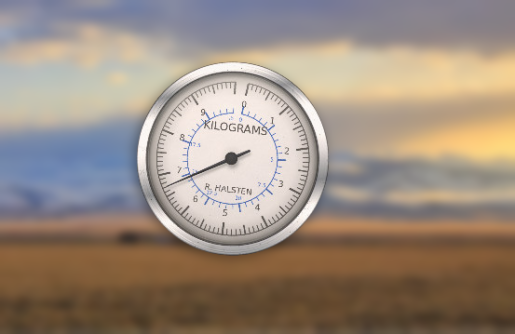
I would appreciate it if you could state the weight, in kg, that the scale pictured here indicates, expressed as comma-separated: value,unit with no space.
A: 6.7,kg
